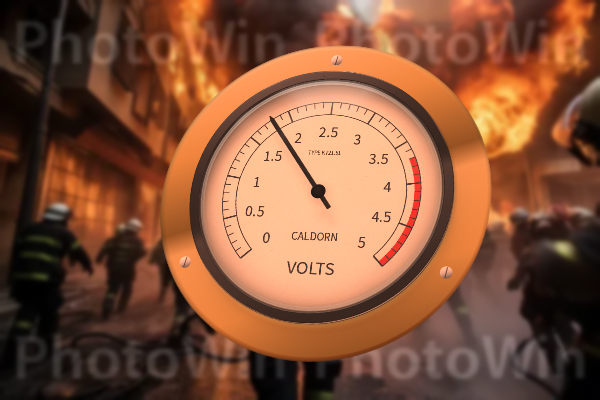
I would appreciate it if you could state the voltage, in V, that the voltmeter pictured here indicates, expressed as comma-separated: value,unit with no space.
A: 1.8,V
